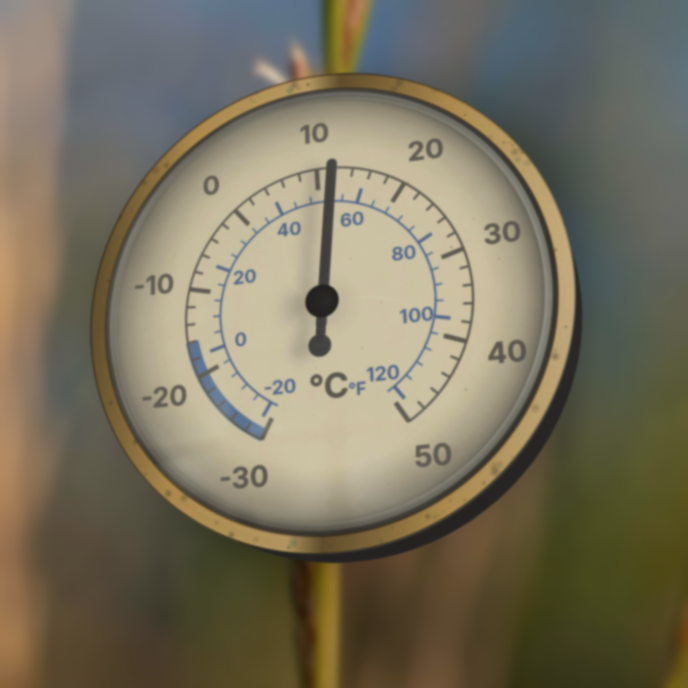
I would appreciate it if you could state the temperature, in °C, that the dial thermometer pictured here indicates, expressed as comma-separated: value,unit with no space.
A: 12,°C
